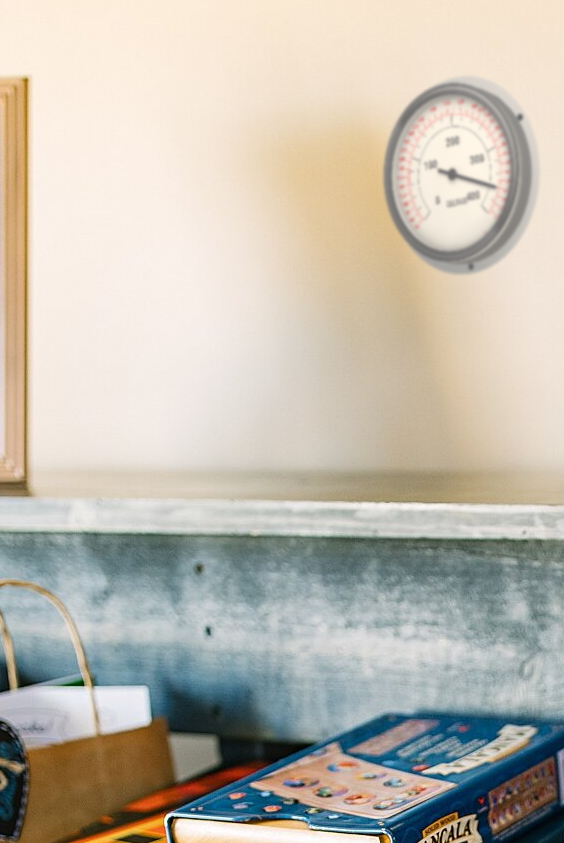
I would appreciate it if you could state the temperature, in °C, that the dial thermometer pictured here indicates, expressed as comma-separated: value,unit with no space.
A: 360,°C
